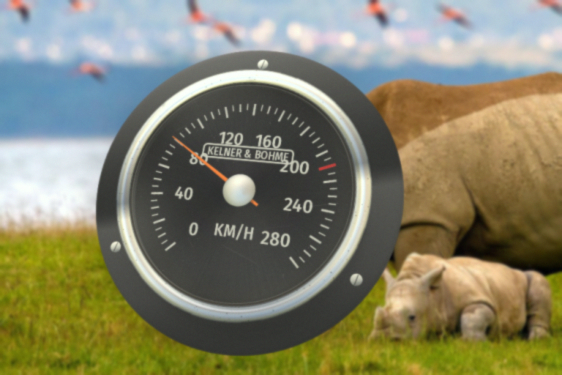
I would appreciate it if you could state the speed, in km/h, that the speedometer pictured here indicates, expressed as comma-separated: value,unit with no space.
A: 80,km/h
